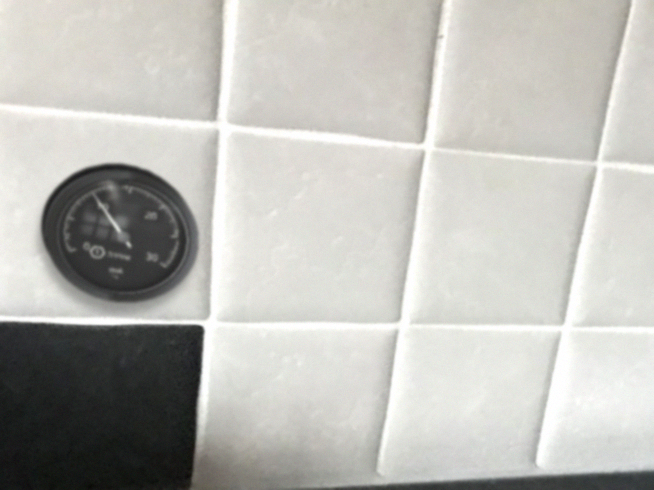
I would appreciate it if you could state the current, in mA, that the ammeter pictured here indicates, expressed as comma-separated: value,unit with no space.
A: 10,mA
